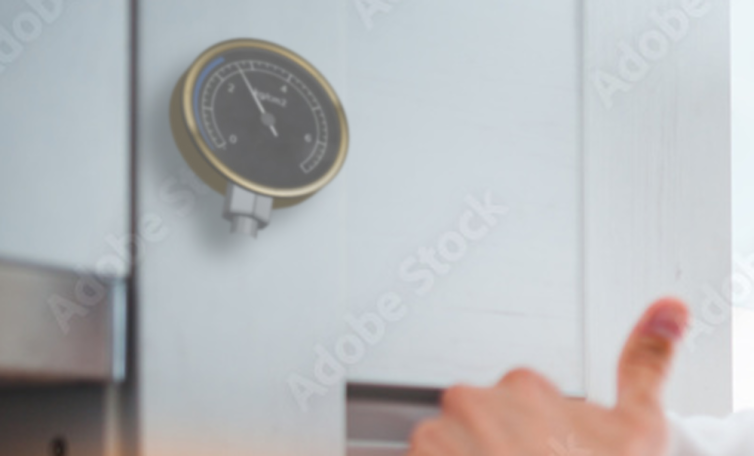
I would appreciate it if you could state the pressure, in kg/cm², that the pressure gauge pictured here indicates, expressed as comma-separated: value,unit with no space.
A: 2.6,kg/cm²
